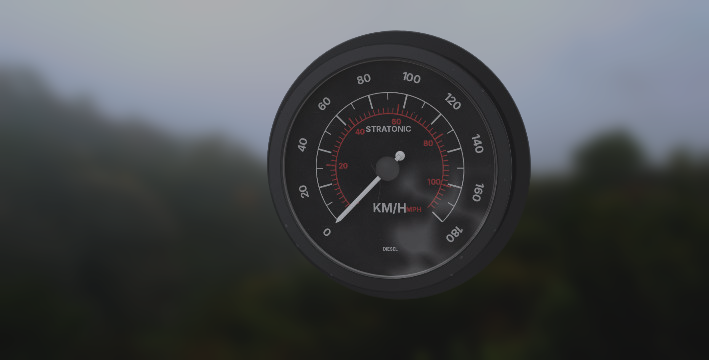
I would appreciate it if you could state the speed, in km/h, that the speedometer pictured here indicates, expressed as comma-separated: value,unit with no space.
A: 0,km/h
